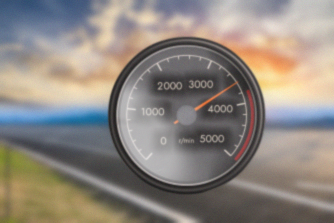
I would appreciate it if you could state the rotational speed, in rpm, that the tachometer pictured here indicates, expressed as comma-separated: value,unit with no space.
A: 3600,rpm
